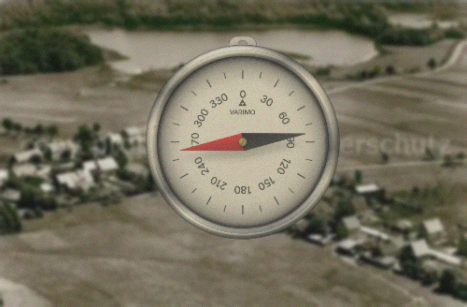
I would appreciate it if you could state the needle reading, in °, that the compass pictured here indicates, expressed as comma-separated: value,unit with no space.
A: 262.5,°
